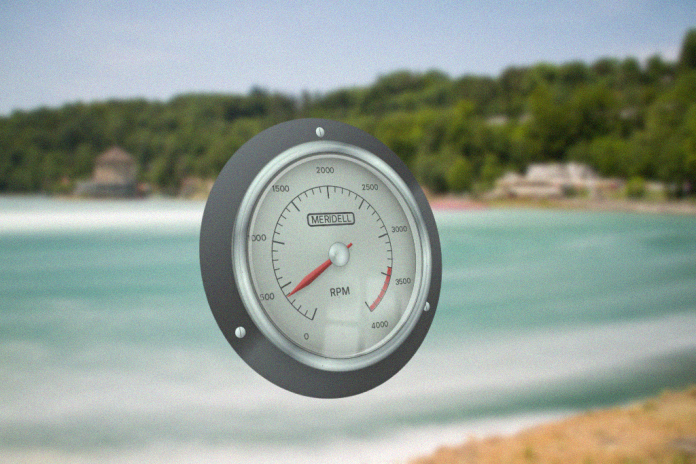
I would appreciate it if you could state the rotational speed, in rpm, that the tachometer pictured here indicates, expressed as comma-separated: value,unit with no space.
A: 400,rpm
